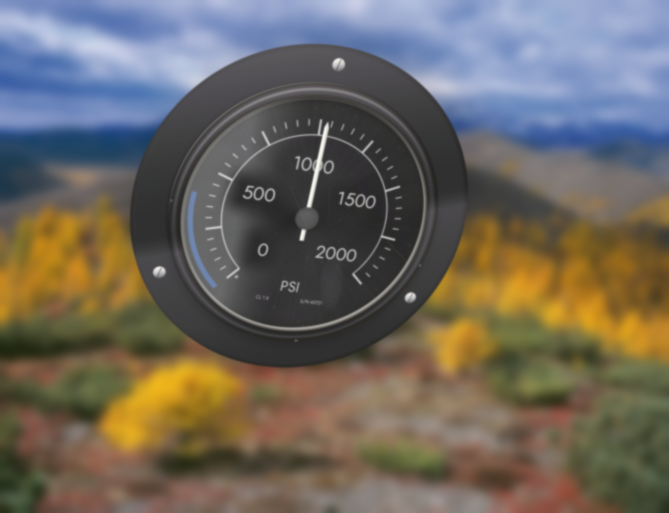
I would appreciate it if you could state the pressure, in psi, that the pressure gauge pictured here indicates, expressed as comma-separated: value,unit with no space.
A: 1025,psi
